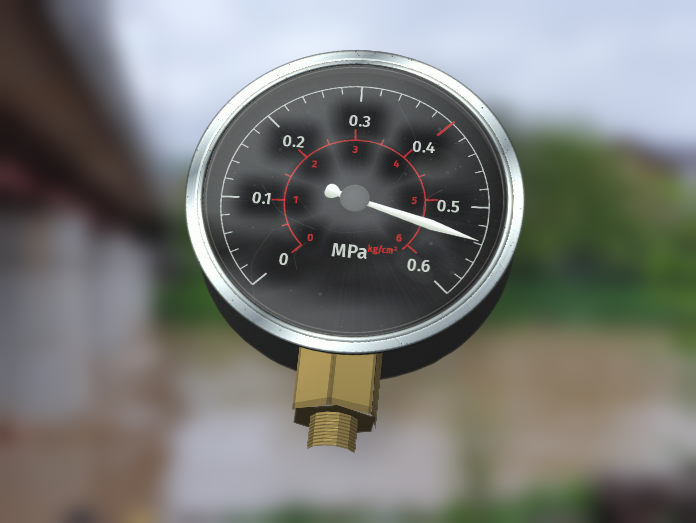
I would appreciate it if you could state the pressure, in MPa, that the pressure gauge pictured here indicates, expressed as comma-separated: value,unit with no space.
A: 0.54,MPa
